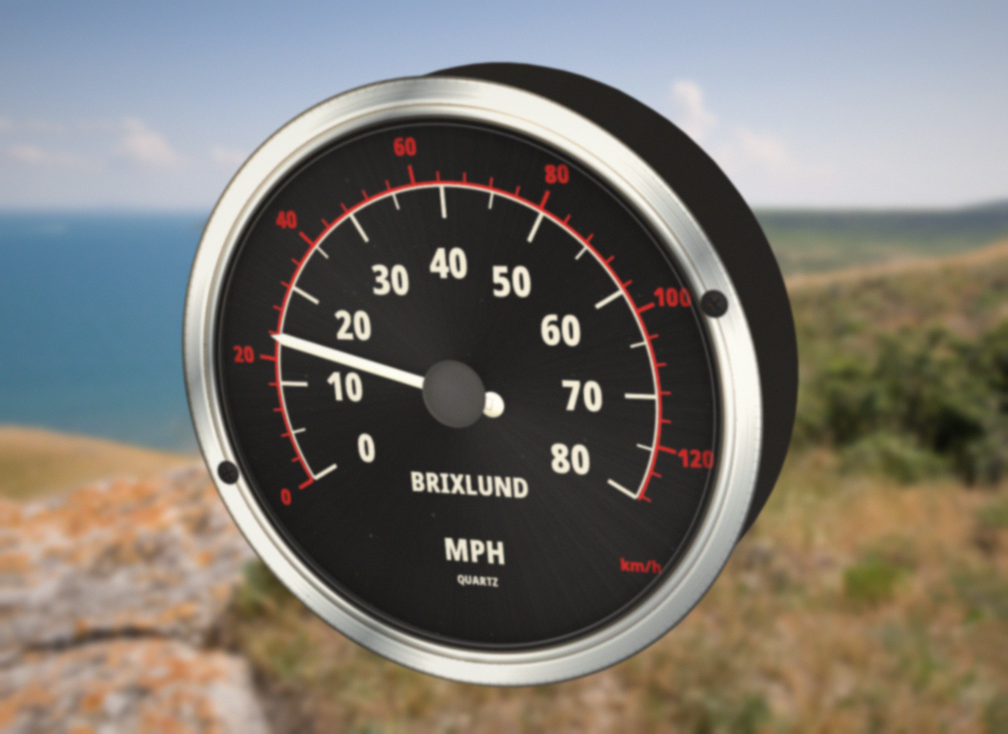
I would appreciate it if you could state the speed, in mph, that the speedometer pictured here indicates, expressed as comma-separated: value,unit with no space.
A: 15,mph
